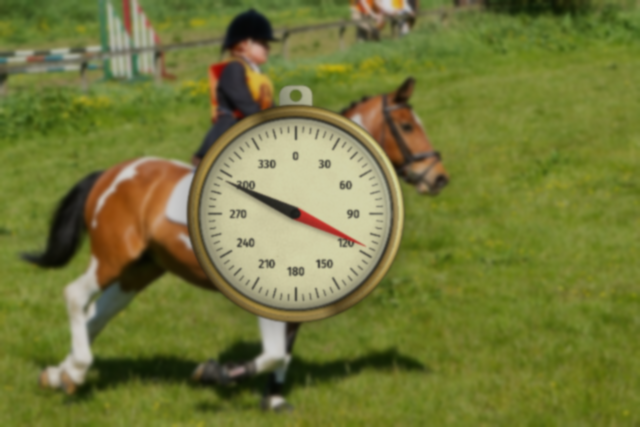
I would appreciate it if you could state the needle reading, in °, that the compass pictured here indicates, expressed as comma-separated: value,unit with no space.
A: 115,°
